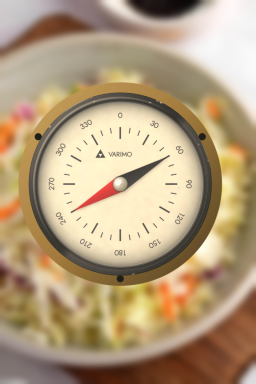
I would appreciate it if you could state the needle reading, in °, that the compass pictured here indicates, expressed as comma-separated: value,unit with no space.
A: 240,°
